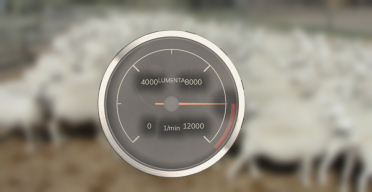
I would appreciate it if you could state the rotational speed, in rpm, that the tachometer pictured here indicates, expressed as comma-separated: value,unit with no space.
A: 10000,rpm
